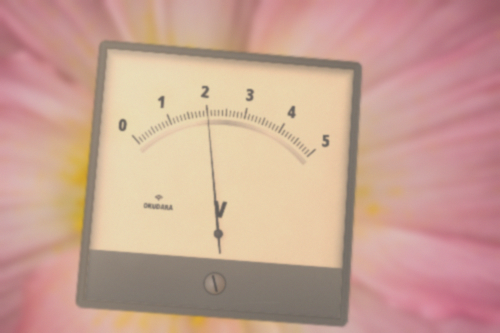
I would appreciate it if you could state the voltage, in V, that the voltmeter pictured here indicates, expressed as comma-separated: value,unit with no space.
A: 2,V
